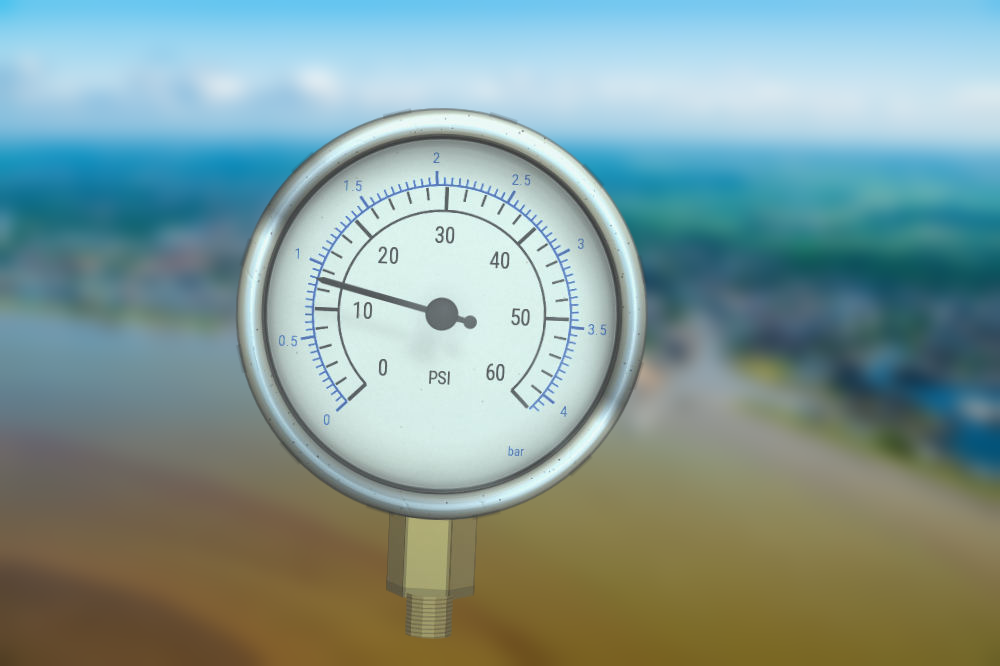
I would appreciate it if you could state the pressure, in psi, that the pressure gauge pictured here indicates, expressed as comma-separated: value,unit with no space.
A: 13,psi
